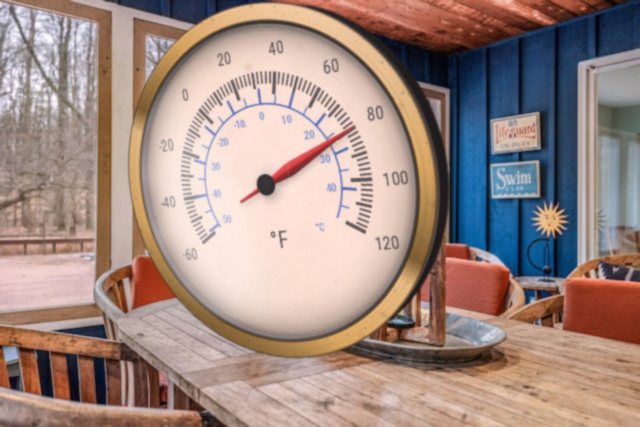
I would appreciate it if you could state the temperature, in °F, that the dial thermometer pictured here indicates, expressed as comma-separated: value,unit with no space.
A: 80,°F
